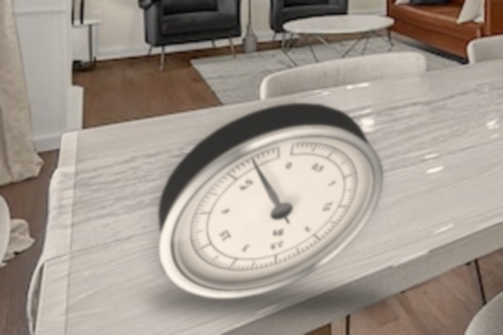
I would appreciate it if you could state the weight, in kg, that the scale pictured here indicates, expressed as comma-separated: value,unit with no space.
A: 4.75,kg
